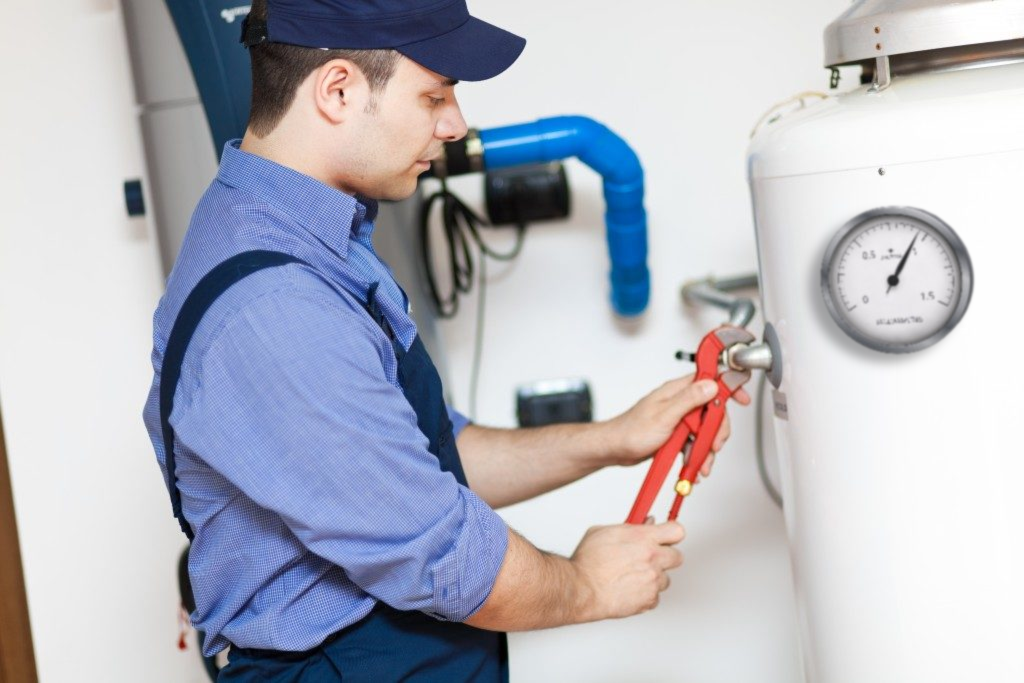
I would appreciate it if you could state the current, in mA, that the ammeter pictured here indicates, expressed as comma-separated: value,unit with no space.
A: 0.95,mA
